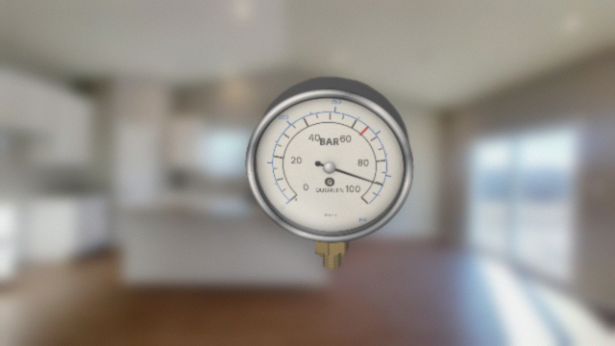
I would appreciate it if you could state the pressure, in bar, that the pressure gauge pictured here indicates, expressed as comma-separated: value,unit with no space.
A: 90,bar
